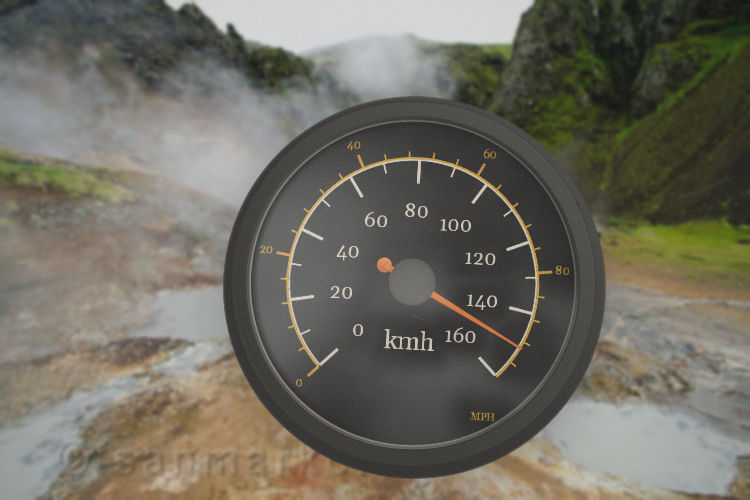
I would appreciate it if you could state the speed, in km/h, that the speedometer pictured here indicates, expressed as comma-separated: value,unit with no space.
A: 150,km/h
